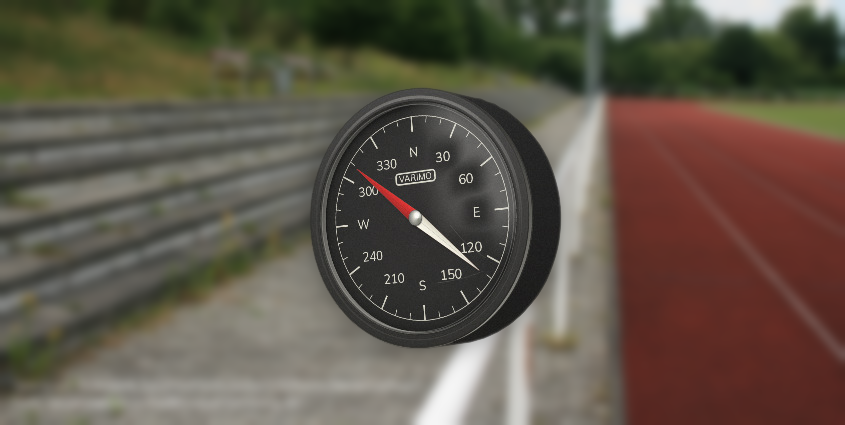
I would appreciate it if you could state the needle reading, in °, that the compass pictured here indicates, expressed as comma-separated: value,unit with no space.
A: 310,°
